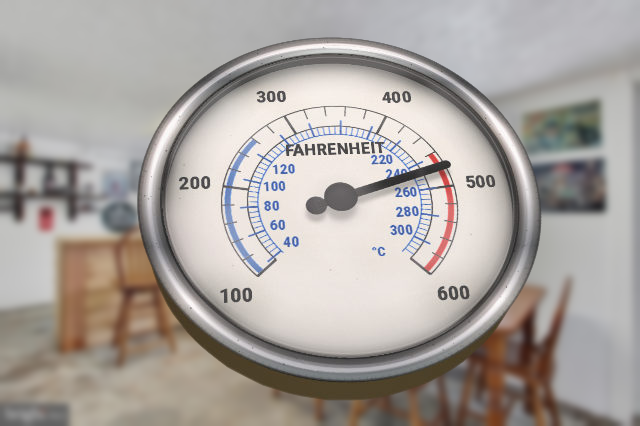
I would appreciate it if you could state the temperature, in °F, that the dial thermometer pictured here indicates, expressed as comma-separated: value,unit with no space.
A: 480,°F
